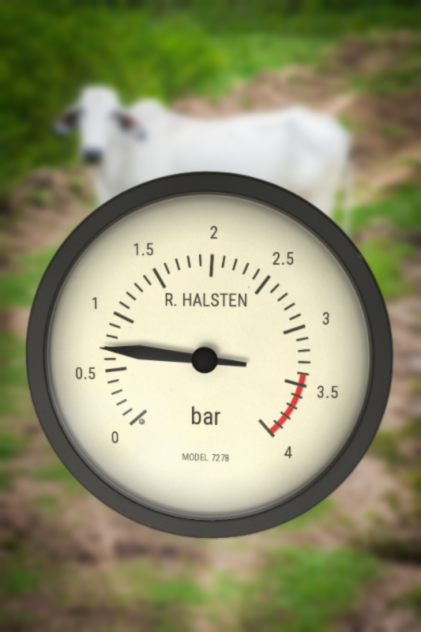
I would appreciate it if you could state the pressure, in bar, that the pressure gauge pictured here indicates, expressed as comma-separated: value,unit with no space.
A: 0.7,bar
